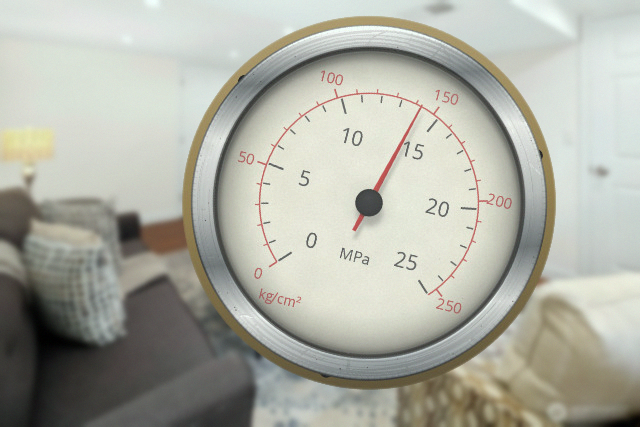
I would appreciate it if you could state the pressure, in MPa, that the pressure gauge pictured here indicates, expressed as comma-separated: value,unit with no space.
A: 14,MPa
